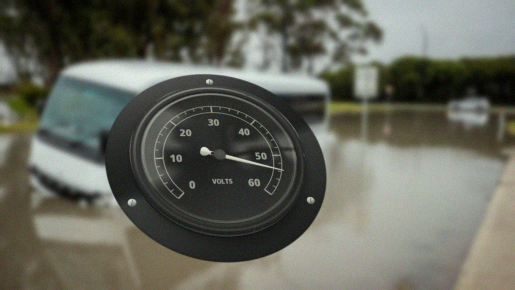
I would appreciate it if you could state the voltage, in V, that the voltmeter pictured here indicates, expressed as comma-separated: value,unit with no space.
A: 54,V
